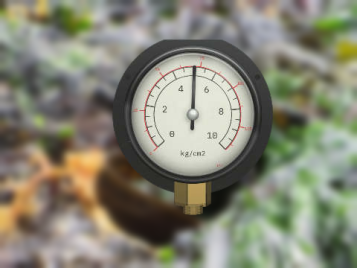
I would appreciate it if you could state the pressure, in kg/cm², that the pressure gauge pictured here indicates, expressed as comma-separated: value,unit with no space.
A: 5,kg/cm²
